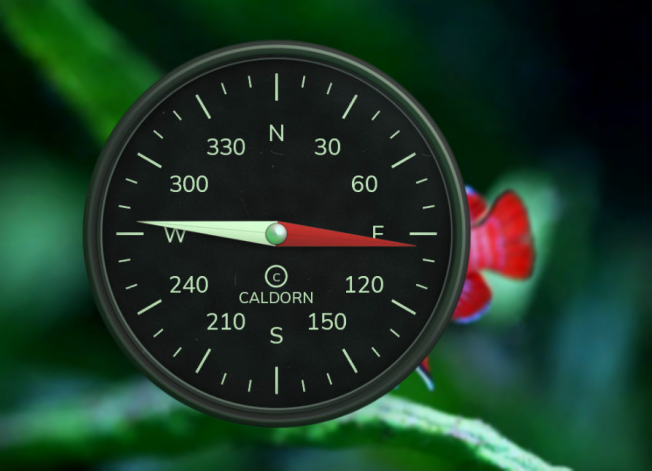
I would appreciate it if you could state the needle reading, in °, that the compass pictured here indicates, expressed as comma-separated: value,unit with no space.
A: 95,°
